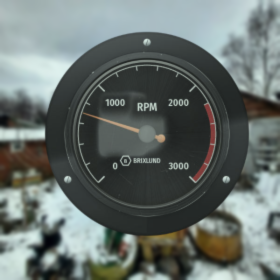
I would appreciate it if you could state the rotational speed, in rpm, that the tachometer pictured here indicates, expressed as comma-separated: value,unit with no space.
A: 700,rpm
